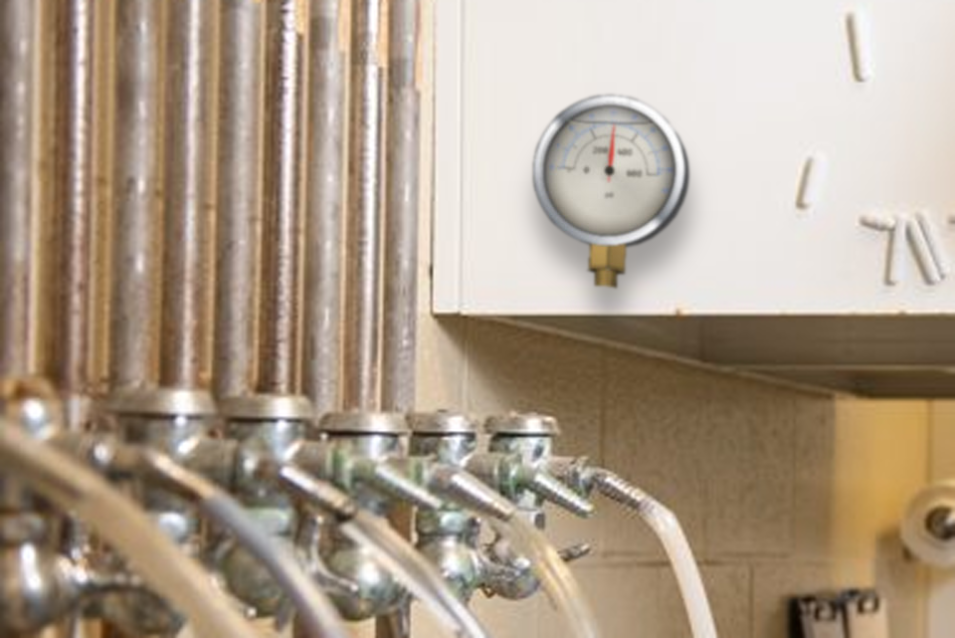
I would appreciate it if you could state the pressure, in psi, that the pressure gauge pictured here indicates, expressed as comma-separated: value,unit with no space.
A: 300,psi
